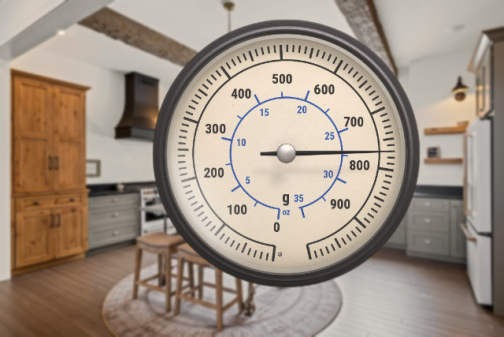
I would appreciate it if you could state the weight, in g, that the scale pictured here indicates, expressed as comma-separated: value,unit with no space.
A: 770,g
